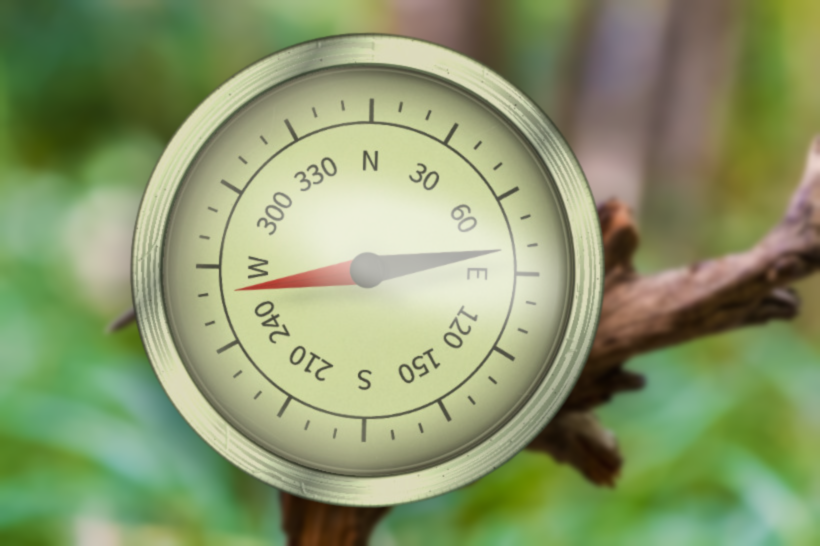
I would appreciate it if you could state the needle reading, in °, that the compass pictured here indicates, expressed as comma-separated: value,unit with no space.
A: 260,°
